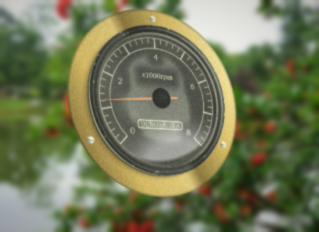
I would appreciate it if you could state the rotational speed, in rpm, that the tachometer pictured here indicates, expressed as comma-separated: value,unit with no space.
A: 1200,rpm
